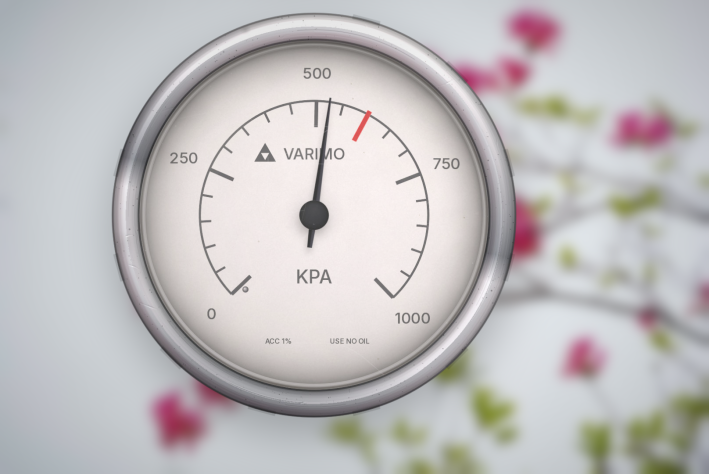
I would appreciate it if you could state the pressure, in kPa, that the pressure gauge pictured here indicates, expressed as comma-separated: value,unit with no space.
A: 525,kPa
